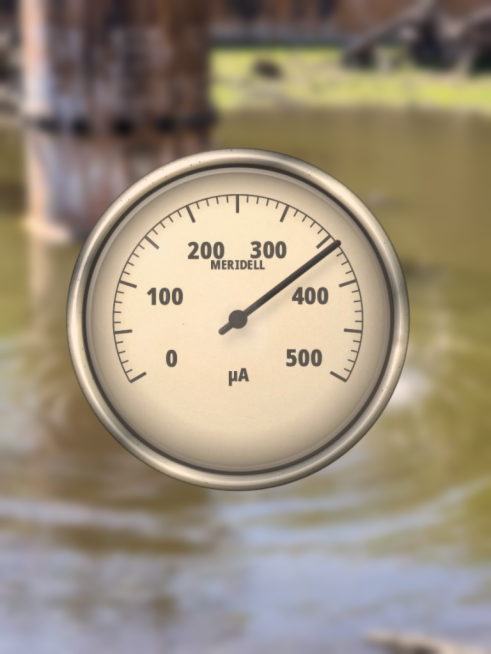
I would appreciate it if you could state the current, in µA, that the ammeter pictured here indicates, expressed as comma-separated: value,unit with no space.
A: 360,µA
